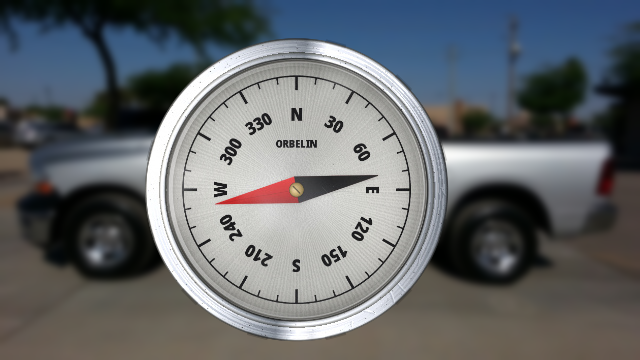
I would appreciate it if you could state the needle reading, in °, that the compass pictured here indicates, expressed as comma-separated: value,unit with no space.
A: 260,°
